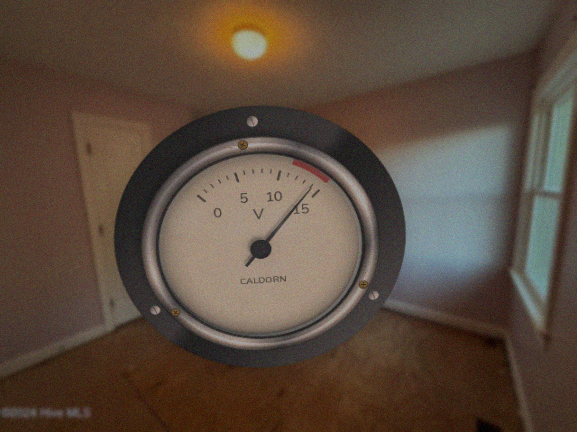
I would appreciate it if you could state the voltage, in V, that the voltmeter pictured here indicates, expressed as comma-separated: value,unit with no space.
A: 14,V
